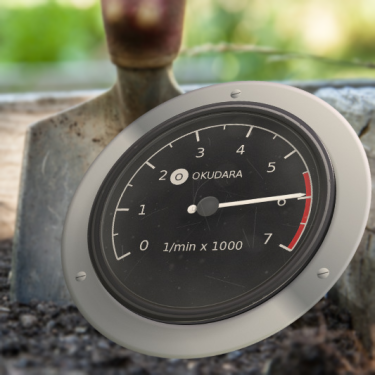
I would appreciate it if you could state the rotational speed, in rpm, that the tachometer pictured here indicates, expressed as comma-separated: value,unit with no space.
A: 6000,rpm
